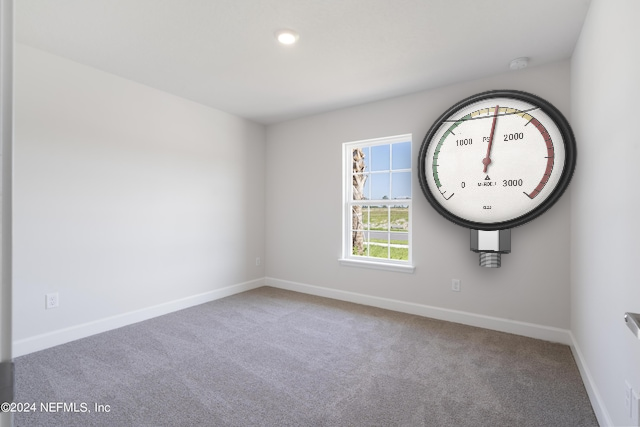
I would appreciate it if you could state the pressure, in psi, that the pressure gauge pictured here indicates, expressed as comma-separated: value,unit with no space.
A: 1600,psi
